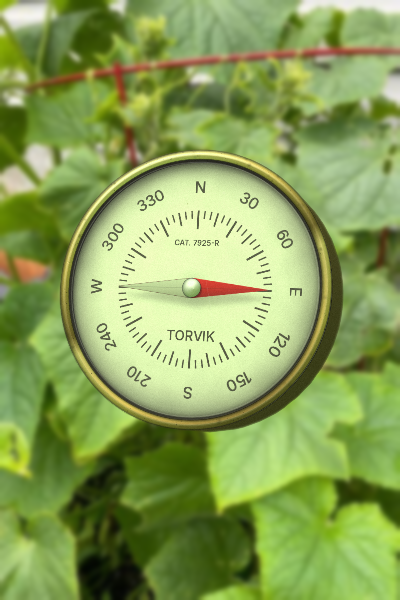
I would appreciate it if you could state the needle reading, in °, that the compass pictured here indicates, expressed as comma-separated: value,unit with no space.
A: 90,°
